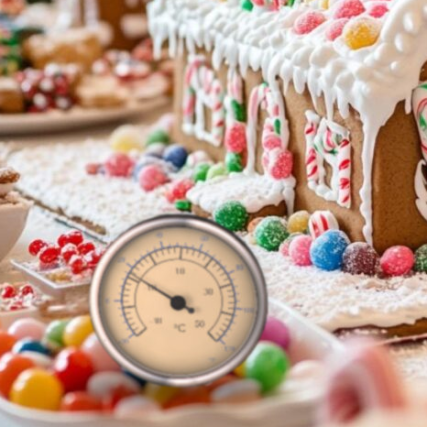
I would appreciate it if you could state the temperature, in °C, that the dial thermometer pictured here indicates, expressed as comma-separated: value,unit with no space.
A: -8,°C
